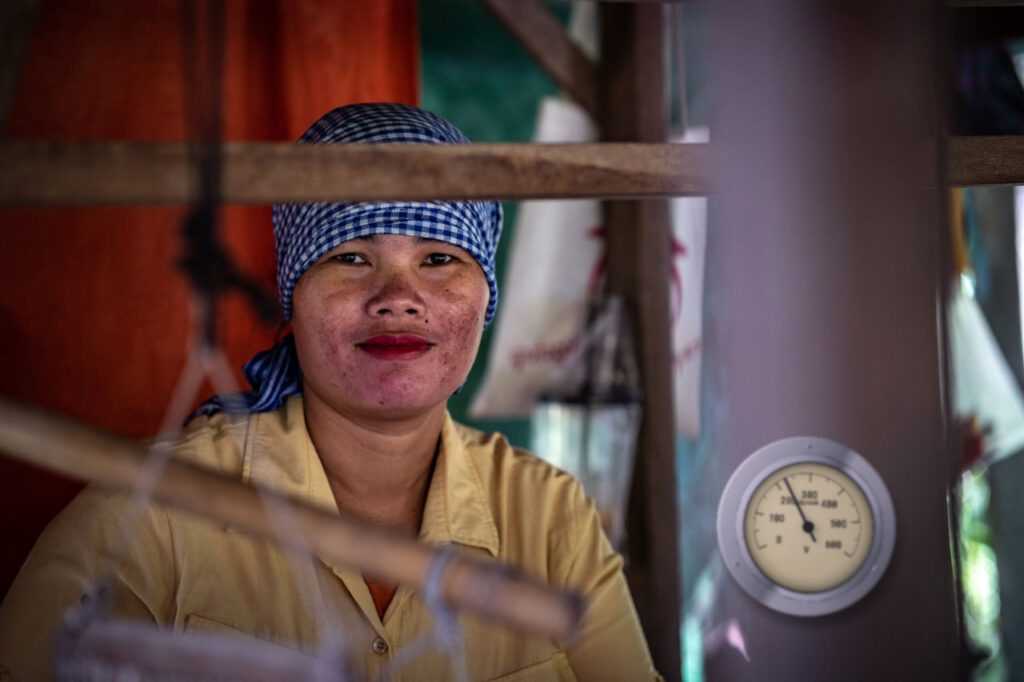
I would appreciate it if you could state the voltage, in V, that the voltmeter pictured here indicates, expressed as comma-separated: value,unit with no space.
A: 225,V
